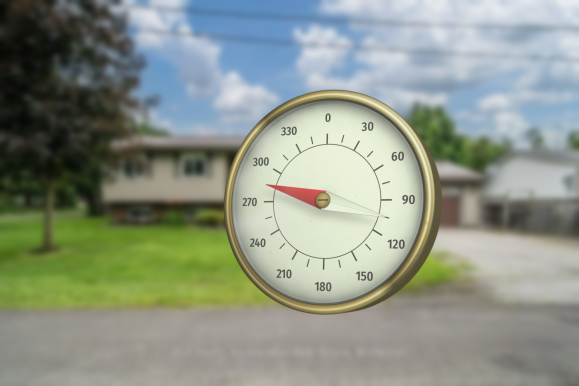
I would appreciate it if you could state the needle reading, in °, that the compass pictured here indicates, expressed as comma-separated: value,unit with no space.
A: 285,°
